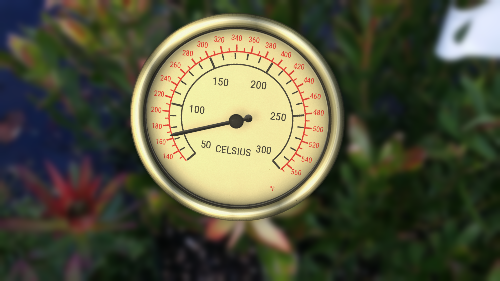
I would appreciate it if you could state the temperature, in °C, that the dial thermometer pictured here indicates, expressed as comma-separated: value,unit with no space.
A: 75,°C
